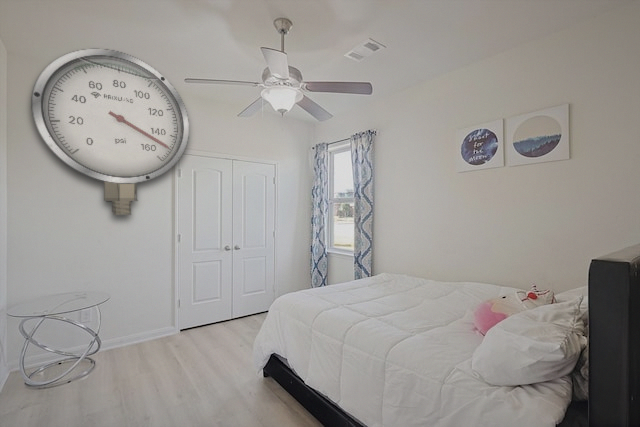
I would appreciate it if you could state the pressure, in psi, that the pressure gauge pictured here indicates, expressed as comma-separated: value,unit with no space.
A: 150,psi
